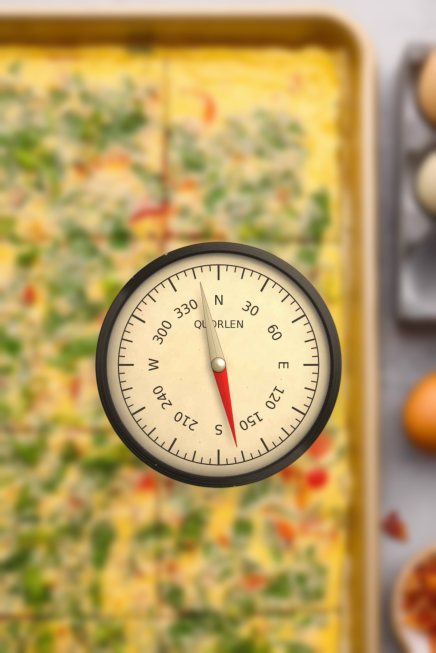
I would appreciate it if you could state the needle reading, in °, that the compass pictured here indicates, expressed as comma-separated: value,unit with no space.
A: 167.5,°
